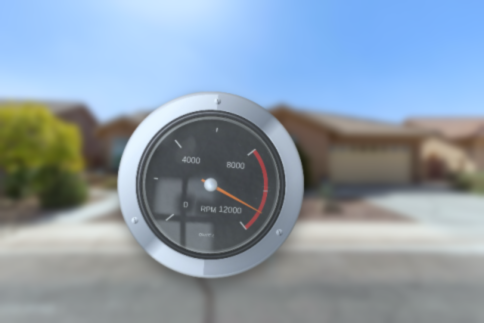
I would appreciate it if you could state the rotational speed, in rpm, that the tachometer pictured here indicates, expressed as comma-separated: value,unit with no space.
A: 11000,rpm
